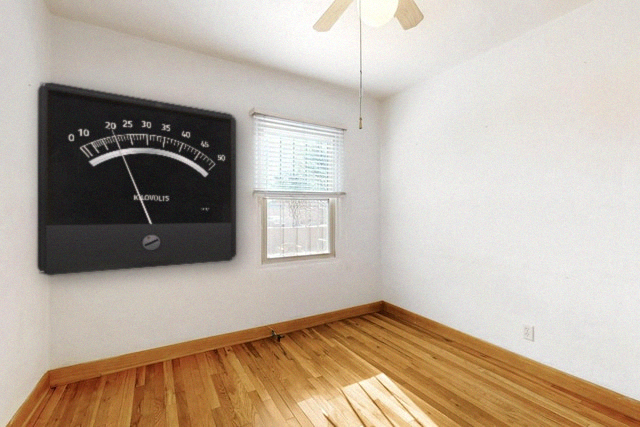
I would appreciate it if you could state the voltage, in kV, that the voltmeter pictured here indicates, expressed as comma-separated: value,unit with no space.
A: 20,kV
